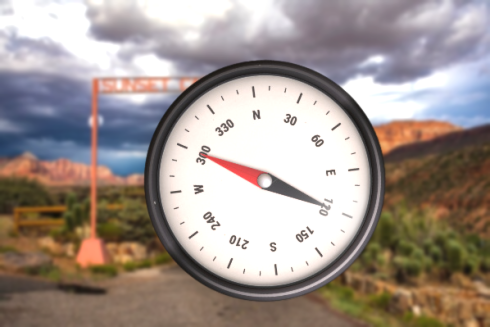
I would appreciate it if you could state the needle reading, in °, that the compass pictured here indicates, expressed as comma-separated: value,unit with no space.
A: 300,°
